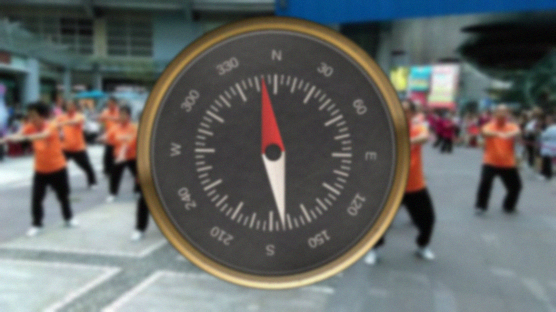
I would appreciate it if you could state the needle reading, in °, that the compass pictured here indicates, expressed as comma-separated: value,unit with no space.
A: 350,°
